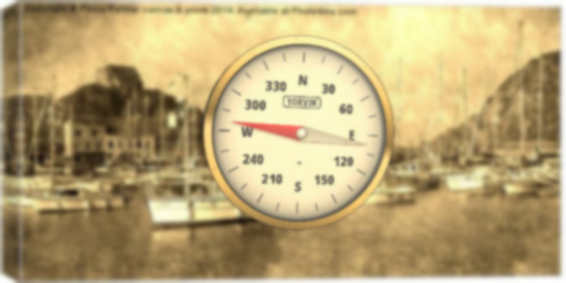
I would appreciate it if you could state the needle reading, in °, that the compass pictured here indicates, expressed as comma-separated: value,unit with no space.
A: 277.5,°
